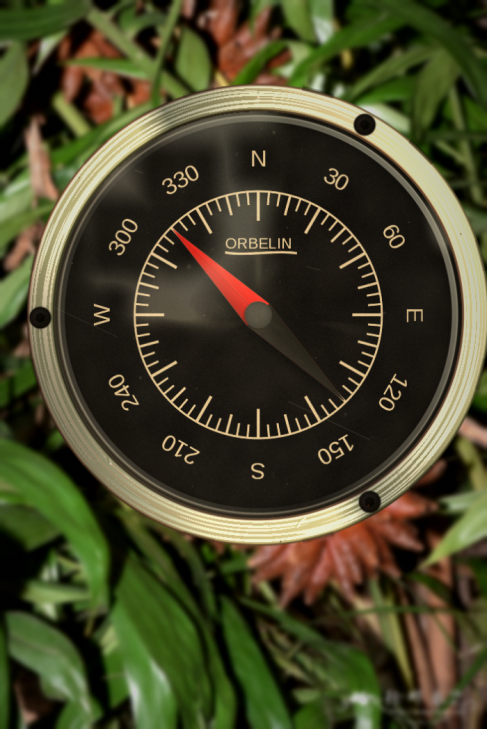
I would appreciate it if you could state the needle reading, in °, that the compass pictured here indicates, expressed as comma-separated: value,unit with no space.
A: 315,°
